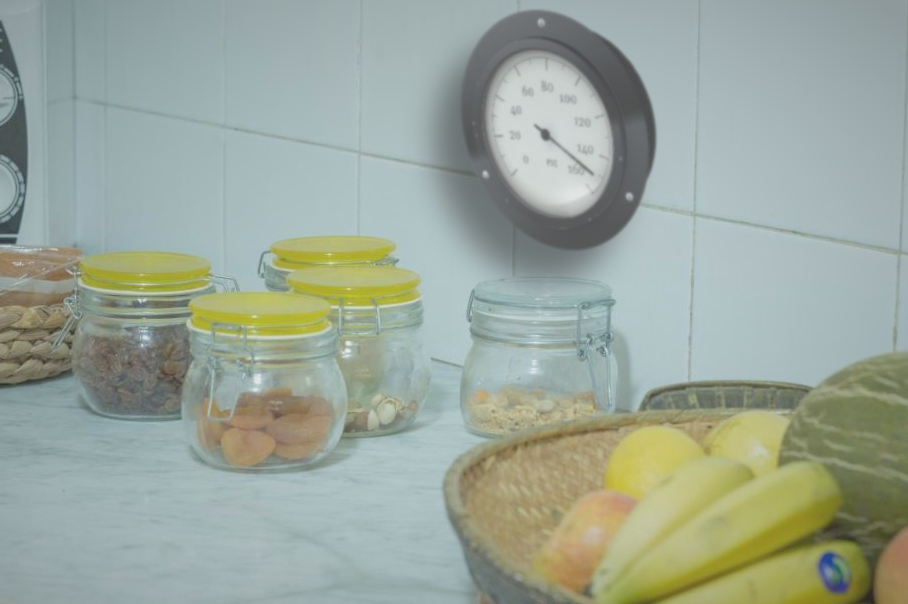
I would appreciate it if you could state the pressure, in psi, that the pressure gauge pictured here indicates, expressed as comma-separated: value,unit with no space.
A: 150,psi
